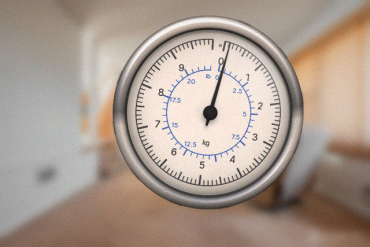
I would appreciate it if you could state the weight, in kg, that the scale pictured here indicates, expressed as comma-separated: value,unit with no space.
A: 0.1,kg
